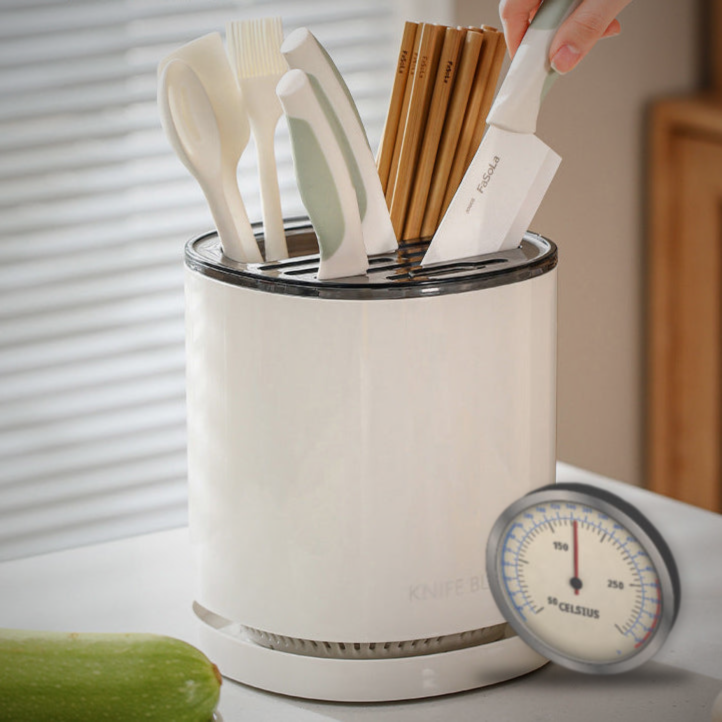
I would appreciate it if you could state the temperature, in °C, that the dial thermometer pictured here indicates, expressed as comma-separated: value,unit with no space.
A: 175,°C
